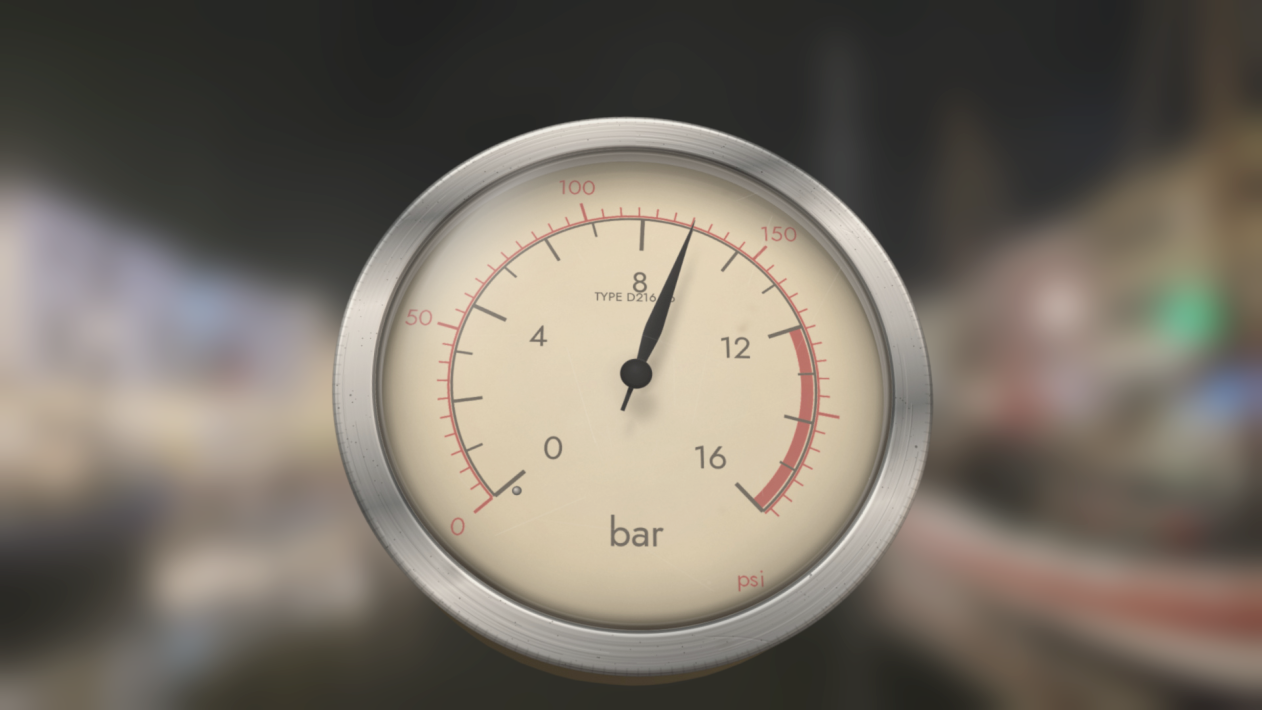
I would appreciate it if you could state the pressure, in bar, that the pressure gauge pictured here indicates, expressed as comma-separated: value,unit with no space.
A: 9,bar
